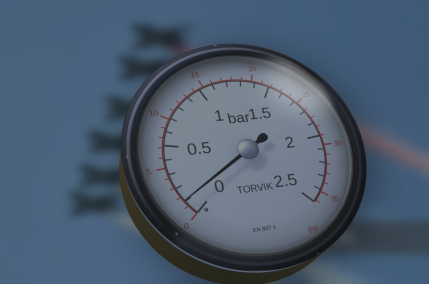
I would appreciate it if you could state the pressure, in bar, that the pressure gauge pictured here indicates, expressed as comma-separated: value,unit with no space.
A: 0.1,bar
